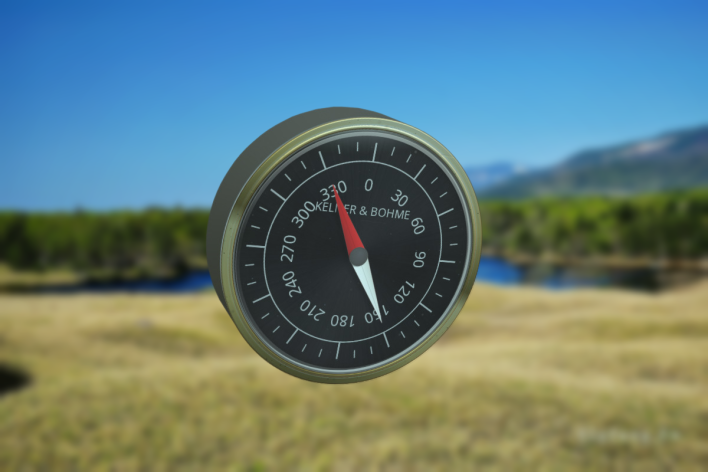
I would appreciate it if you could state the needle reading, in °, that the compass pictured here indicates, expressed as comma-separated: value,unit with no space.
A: 330,°
